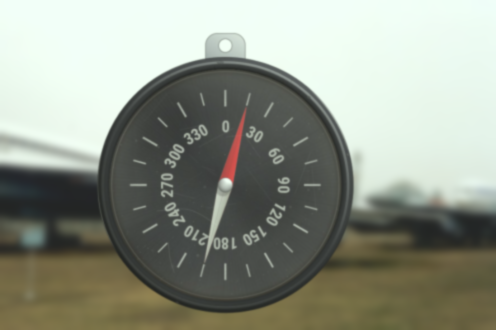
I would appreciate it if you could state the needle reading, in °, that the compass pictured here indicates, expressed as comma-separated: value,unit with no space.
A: 15,°
